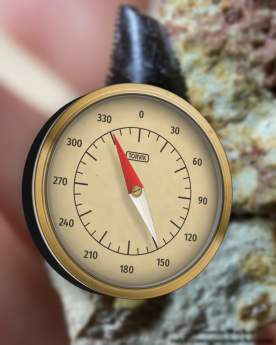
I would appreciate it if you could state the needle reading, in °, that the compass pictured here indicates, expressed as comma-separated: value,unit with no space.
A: 330,°
